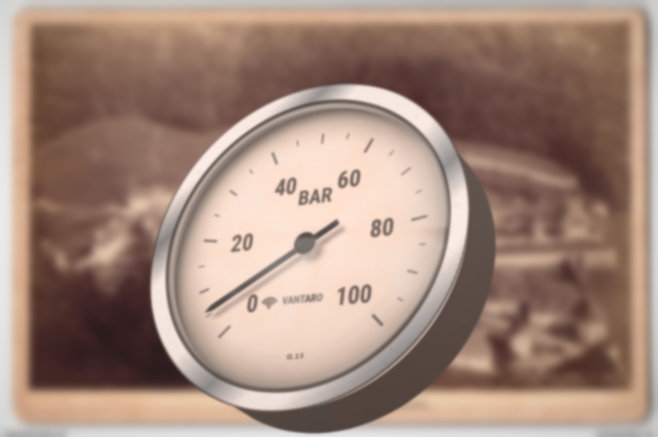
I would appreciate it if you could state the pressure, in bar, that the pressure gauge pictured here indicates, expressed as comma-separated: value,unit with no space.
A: 5,bar
